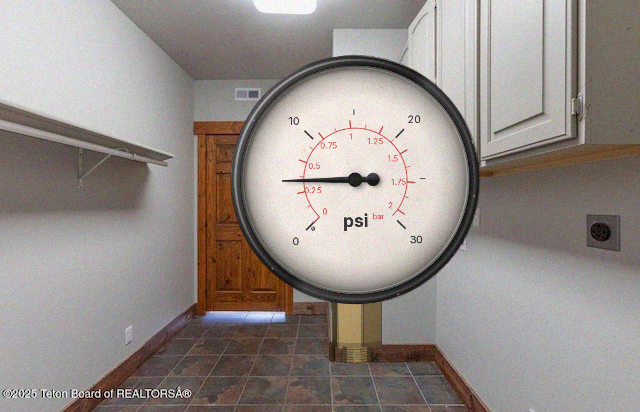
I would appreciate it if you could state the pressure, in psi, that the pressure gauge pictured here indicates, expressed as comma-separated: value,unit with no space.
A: 5,psi
